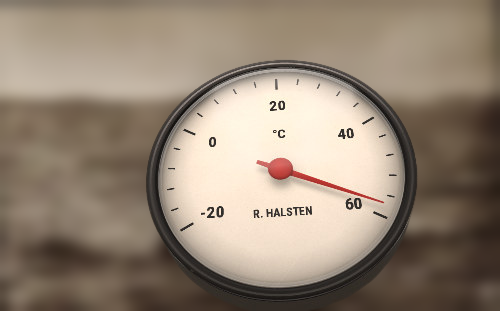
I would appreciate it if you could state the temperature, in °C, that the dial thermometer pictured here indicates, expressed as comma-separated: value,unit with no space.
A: 58,°C
